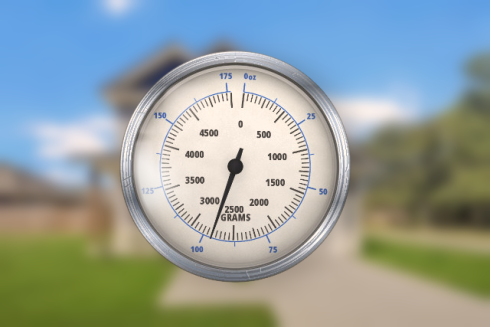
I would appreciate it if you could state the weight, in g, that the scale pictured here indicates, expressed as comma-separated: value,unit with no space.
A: 2750,g
